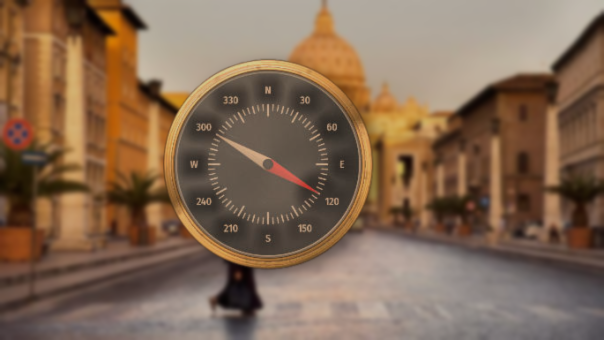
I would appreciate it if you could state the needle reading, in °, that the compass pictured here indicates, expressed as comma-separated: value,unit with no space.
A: 120,°
